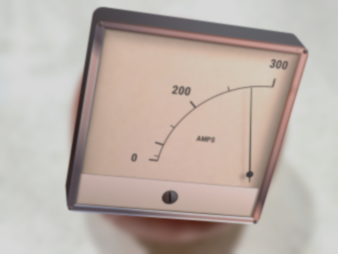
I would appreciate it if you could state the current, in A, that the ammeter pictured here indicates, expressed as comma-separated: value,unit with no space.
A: 275,A
